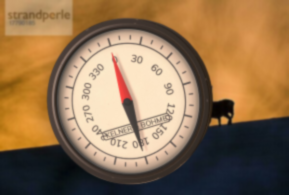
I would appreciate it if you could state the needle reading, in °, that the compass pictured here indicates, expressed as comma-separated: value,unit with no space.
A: 0,°
